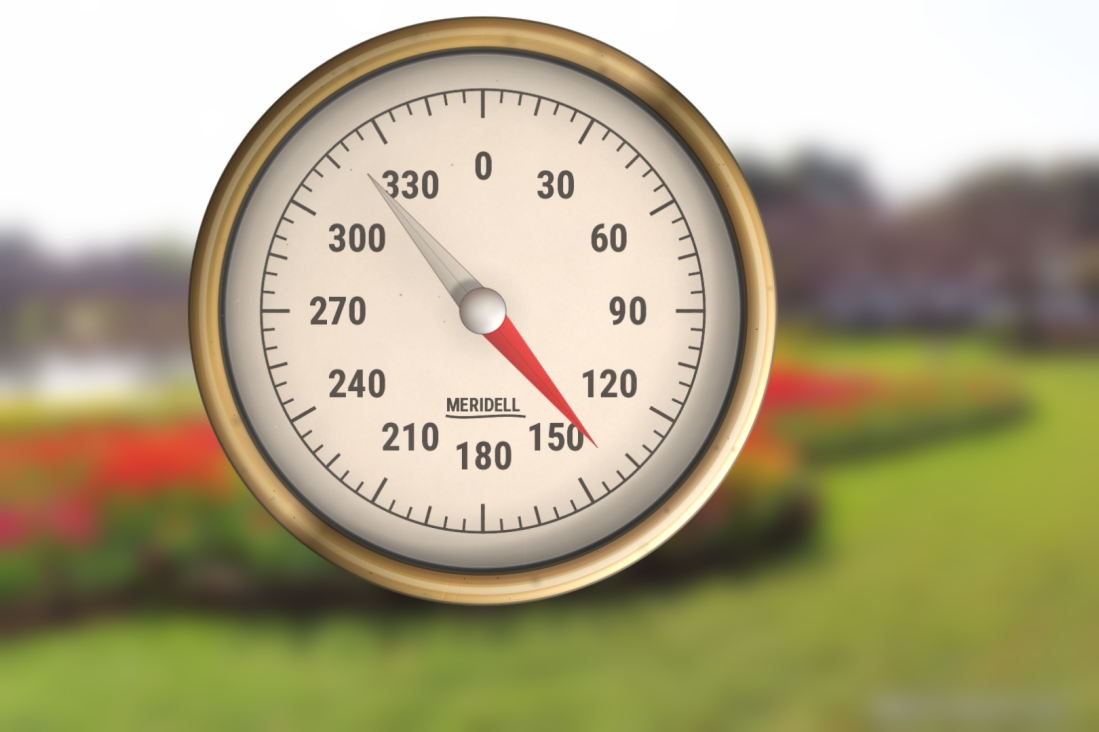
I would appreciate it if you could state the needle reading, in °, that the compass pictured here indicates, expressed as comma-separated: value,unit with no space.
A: 140,°
